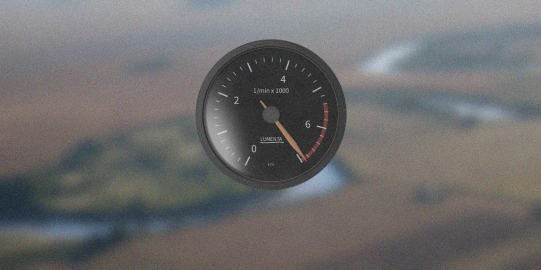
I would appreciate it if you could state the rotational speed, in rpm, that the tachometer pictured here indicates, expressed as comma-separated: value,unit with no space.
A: 6900,rpm
